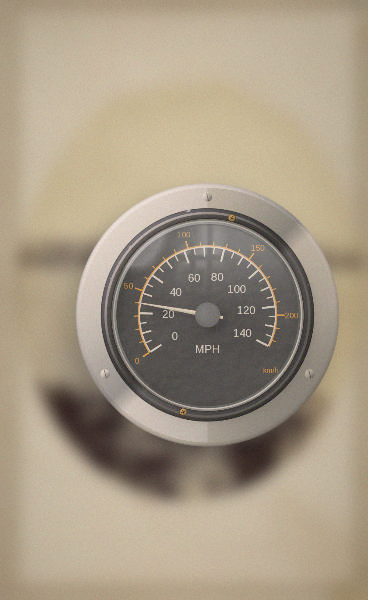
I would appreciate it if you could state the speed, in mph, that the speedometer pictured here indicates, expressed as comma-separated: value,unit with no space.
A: 25,mph
